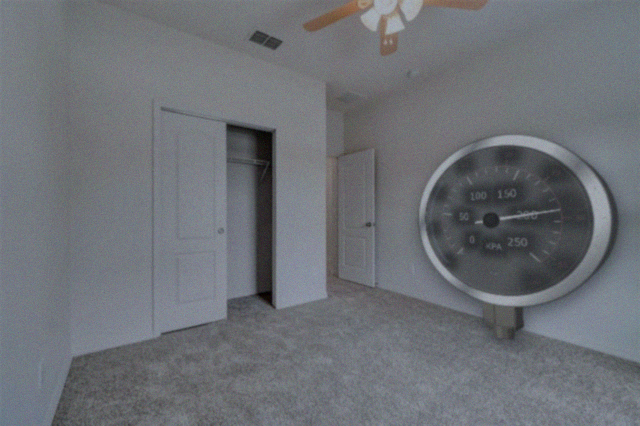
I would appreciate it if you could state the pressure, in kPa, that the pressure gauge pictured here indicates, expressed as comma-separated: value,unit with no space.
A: 200,kPa
